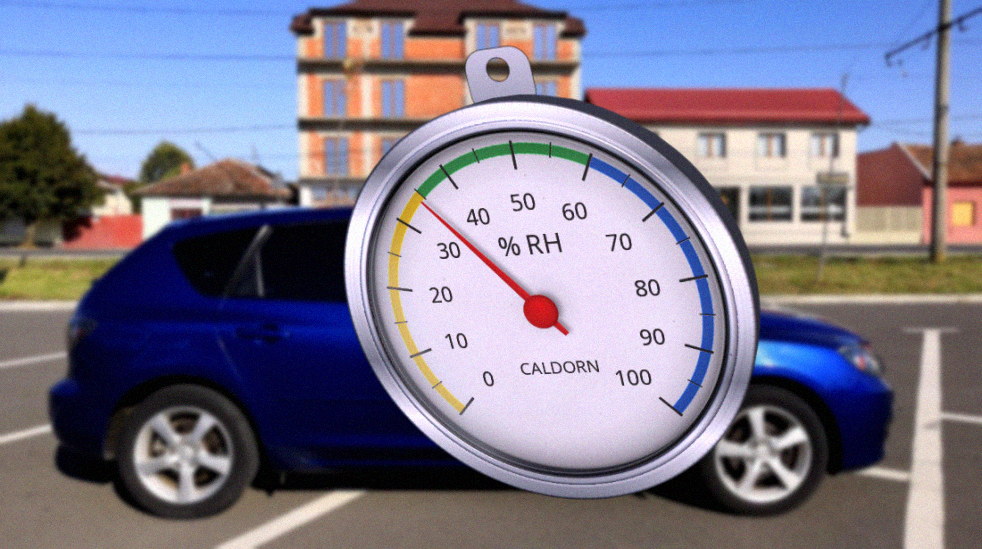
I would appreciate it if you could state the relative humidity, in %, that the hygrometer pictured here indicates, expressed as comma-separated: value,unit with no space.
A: 35,%
